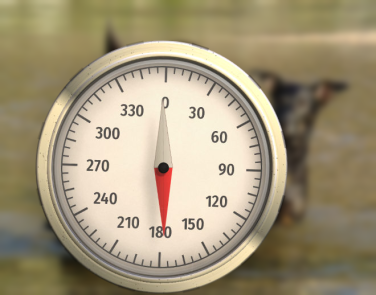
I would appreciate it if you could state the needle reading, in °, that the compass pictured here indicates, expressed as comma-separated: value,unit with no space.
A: 177.5,°
